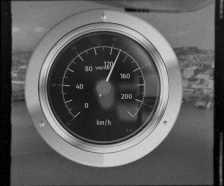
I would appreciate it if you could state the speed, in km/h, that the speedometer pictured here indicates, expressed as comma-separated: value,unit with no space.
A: 130,km/h
